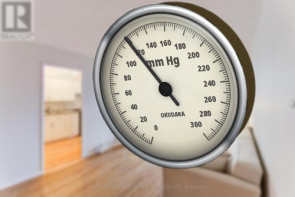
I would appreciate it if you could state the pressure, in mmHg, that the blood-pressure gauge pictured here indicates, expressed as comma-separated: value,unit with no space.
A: 120,mmHg
